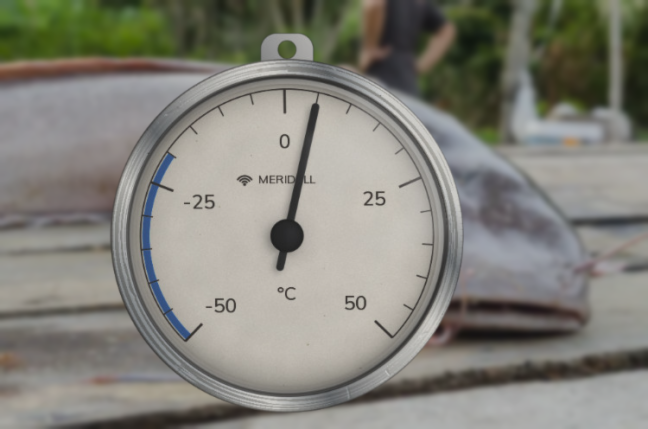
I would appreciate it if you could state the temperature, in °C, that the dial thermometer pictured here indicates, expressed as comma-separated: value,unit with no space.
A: 5,°C
